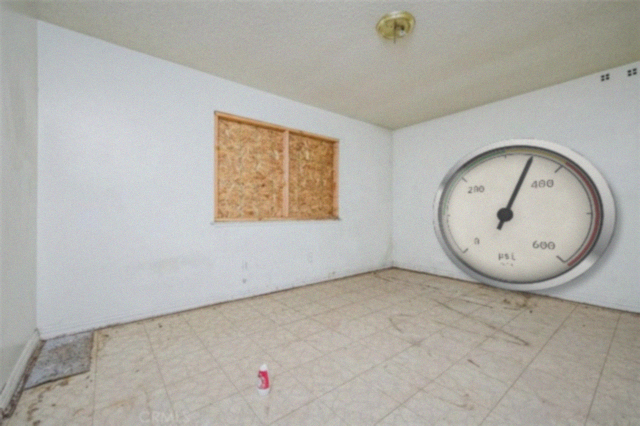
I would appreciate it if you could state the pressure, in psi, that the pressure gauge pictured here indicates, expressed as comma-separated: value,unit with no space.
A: 350,psi
